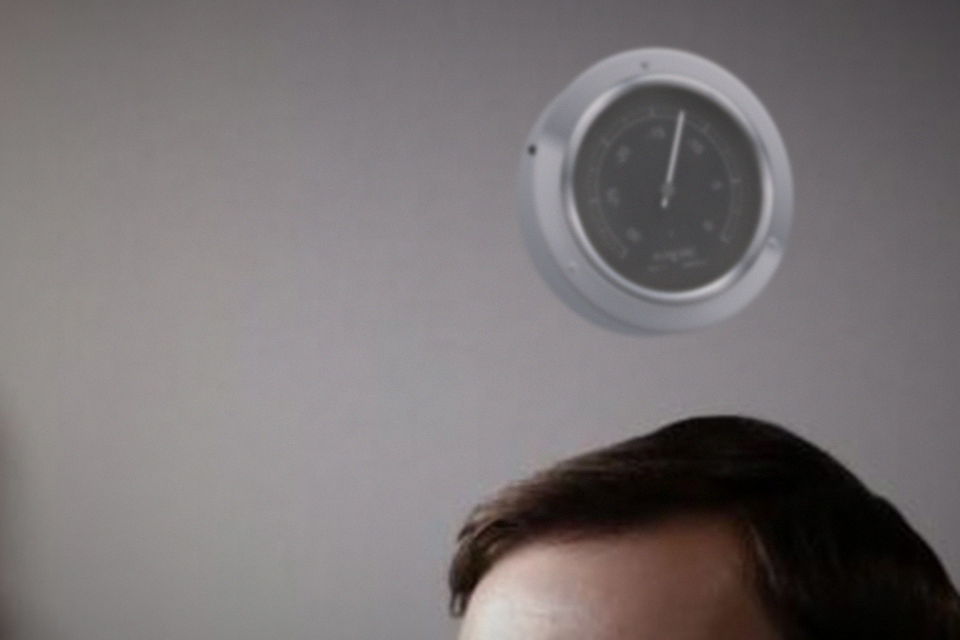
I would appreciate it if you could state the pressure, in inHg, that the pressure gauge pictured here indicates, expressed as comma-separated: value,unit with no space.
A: -12.5,inHg
